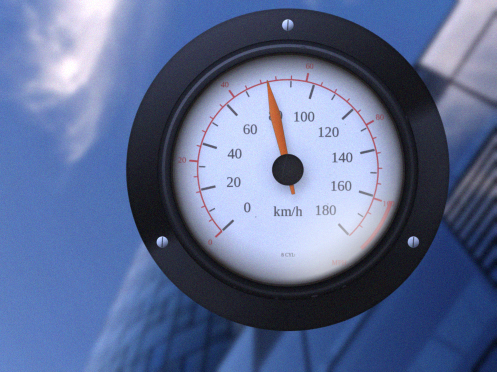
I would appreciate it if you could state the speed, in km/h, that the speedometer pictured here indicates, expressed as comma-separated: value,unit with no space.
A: 80,km/h
